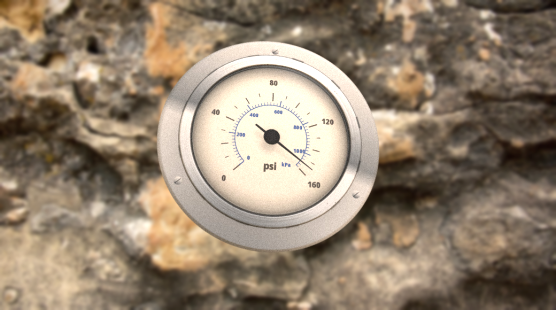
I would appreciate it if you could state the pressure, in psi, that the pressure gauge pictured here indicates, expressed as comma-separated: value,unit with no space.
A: 155,psi
